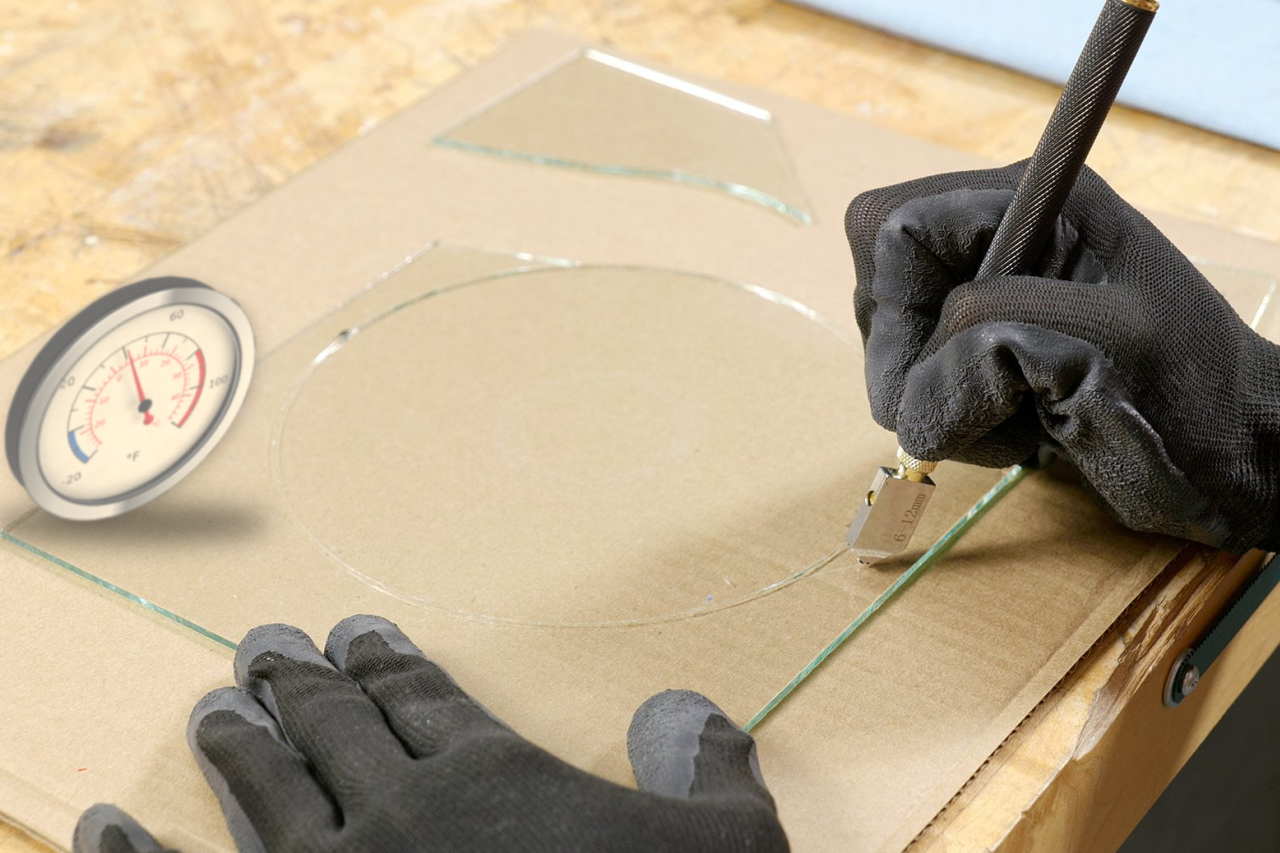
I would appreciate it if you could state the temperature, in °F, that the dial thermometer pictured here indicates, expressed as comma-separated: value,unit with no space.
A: 40,°F
